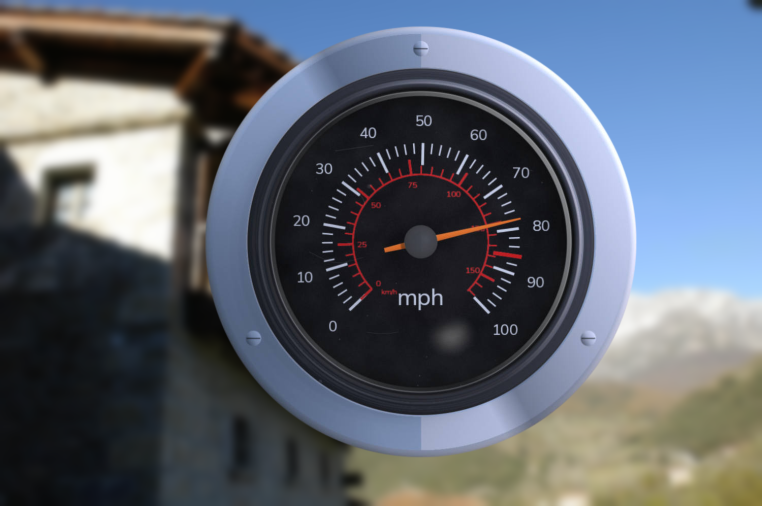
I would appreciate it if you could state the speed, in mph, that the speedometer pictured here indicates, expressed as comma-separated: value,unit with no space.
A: 78,mph
